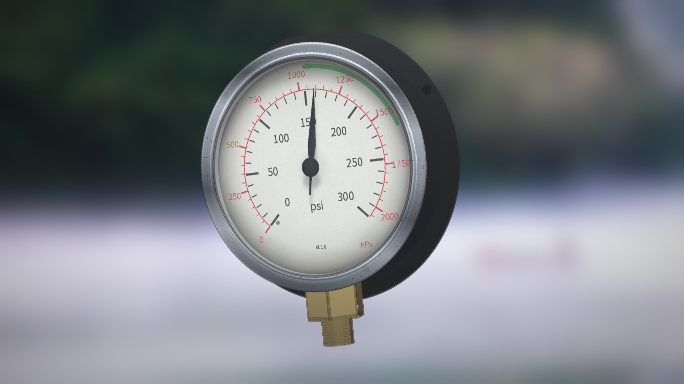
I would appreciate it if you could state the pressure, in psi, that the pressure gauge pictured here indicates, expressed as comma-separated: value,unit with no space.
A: 160,psi
